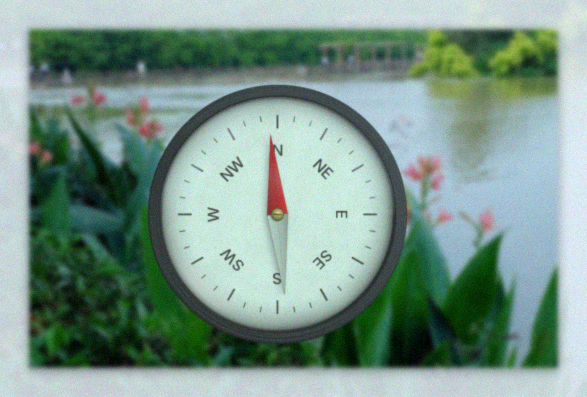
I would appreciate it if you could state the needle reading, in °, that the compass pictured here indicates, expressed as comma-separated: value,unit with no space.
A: 355,°
